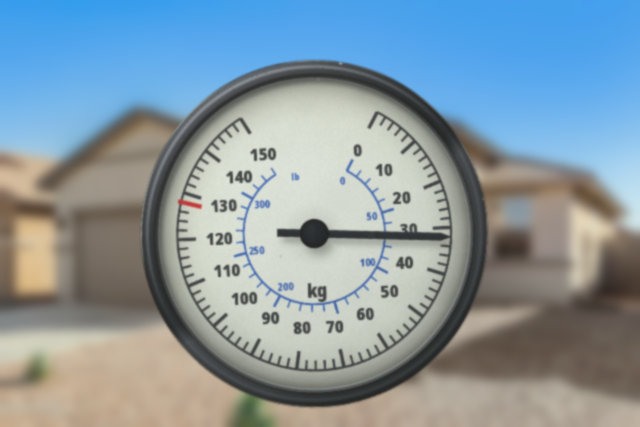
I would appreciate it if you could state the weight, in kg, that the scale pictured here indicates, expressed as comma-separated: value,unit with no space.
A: 32,kg
